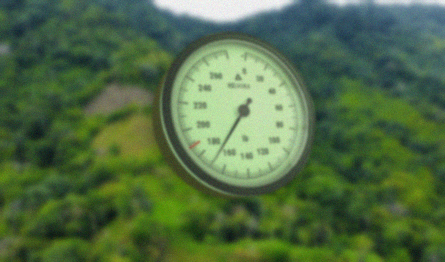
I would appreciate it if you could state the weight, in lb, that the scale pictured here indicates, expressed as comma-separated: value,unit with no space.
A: 170,lb
